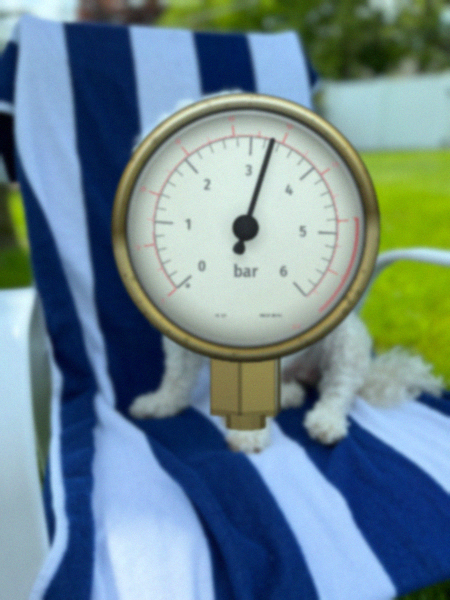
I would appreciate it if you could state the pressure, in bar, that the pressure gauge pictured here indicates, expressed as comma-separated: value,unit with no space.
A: 3.3,bar
